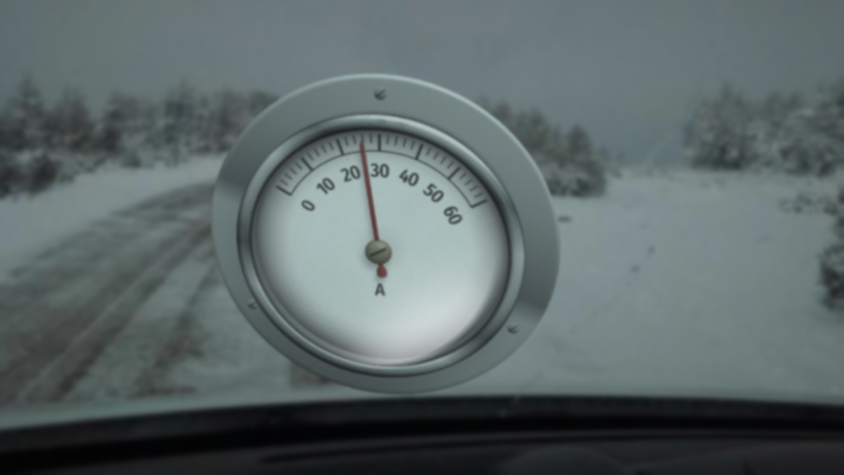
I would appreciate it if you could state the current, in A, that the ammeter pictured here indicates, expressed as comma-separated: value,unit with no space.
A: 26,A
